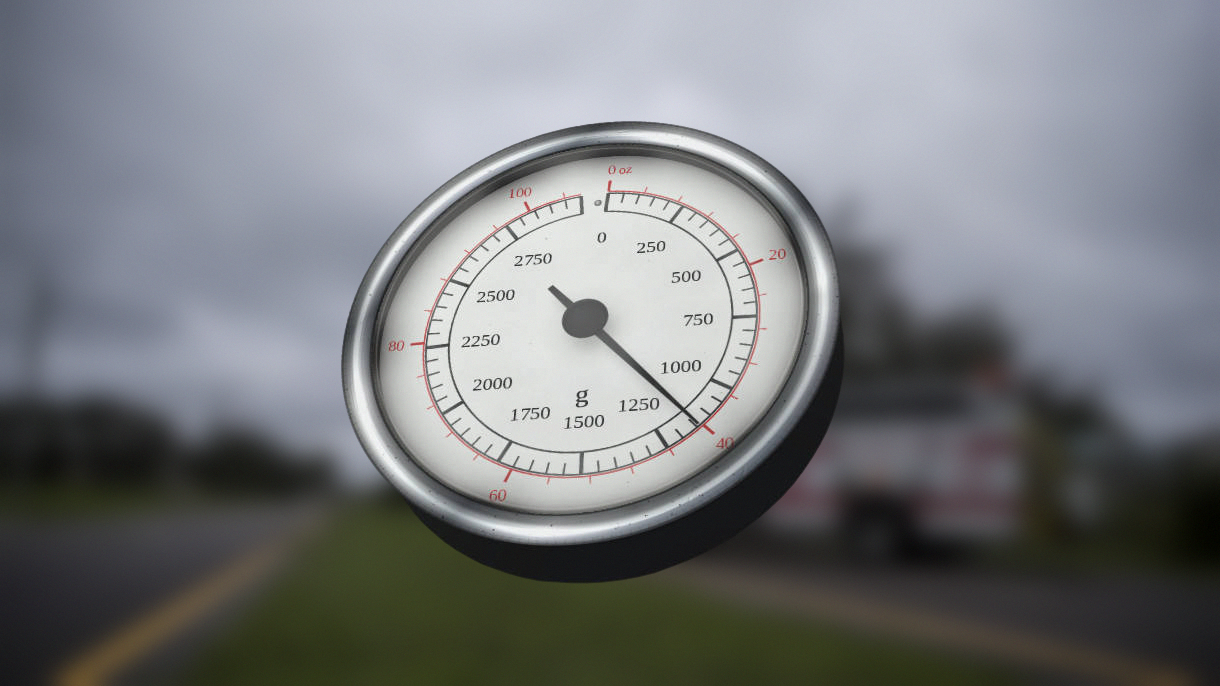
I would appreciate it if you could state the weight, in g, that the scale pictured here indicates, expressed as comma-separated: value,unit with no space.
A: 1150,g
